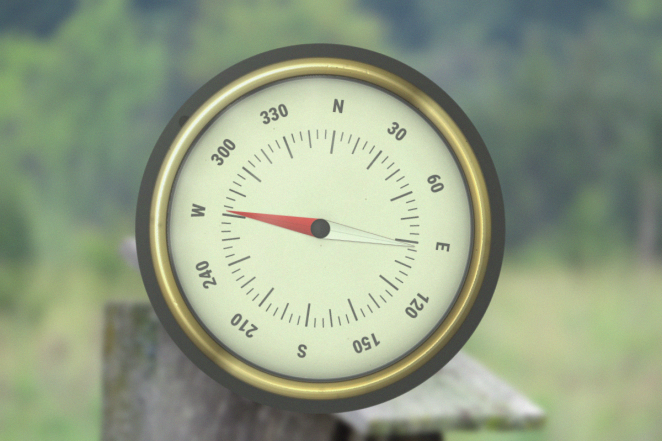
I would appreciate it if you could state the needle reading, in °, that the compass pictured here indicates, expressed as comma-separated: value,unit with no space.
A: 272.5,°
